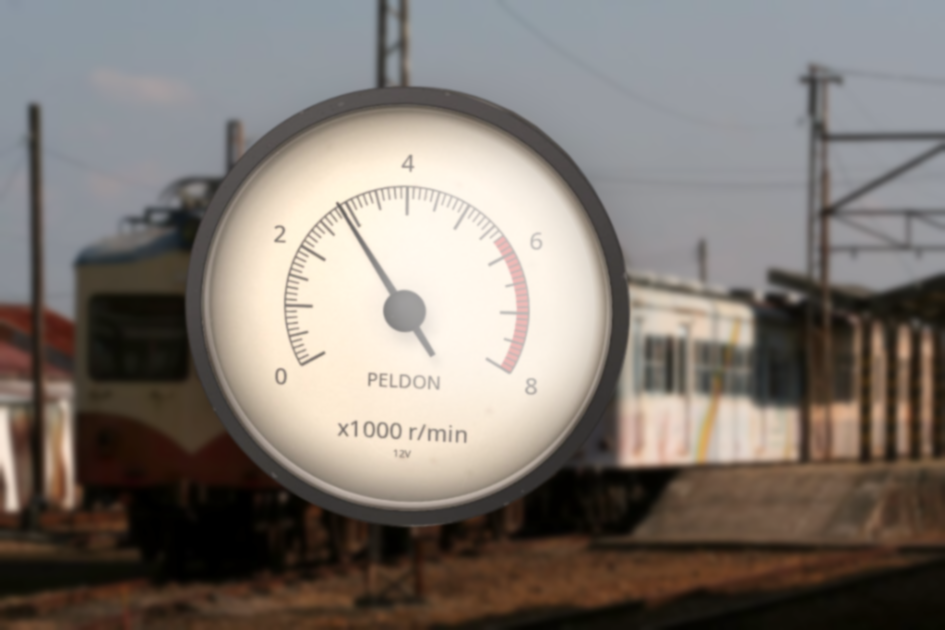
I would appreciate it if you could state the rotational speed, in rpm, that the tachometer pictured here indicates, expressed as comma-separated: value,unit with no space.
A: 2900,rpm
